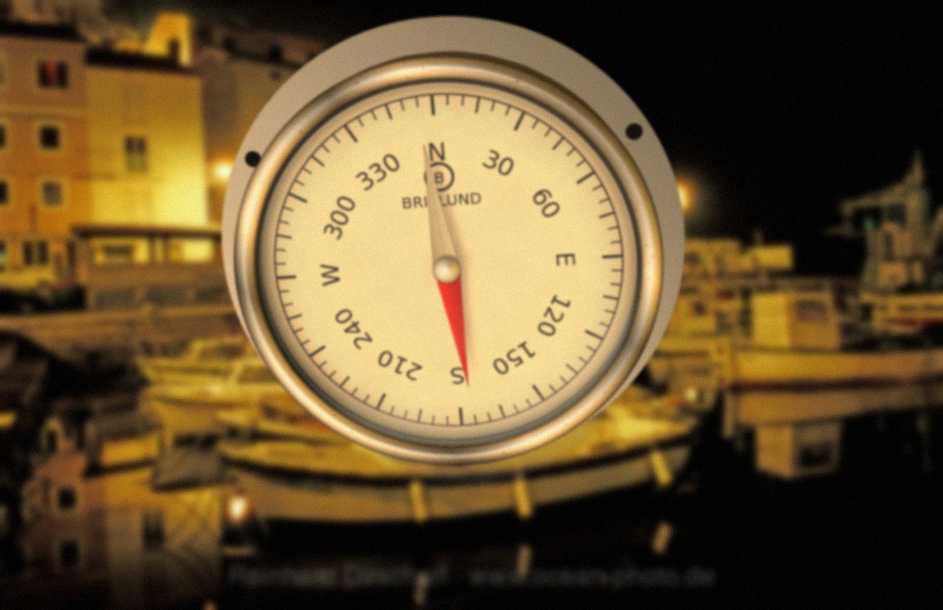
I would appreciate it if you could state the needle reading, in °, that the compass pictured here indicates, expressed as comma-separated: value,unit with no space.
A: 175,°
